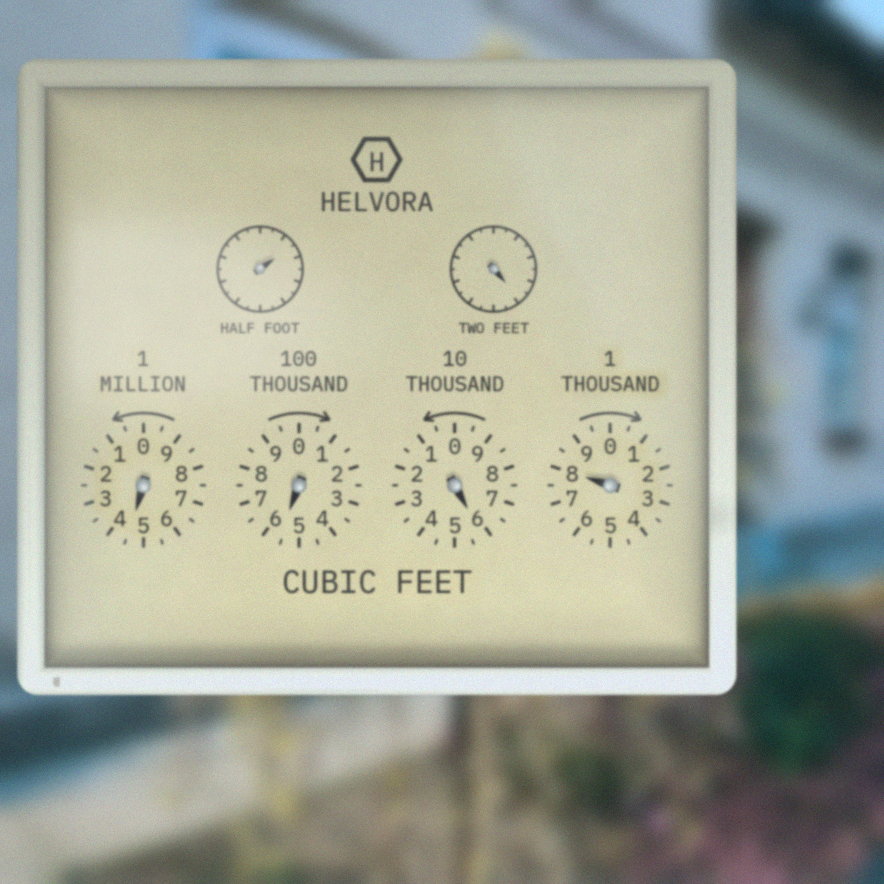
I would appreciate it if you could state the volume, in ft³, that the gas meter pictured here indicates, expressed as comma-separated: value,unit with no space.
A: 455800,ft³
